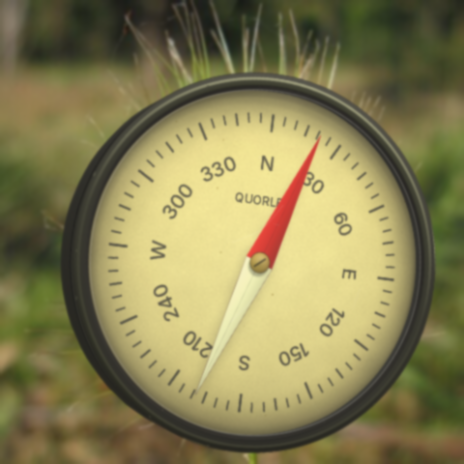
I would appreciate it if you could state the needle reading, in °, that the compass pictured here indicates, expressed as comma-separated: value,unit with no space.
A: 20,°
